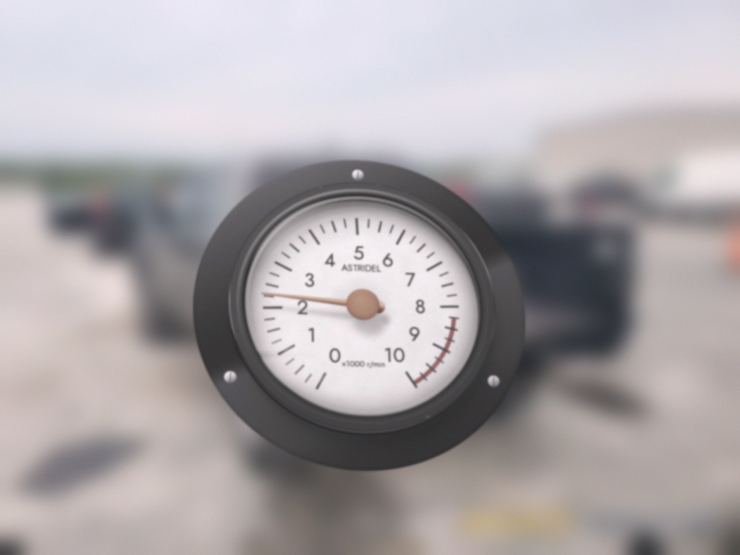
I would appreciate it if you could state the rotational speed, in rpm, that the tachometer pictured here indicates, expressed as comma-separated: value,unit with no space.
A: 2250,rpm
